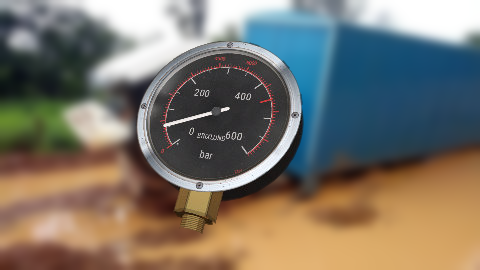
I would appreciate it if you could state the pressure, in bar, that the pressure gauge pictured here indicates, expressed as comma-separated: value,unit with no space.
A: 50,bar
